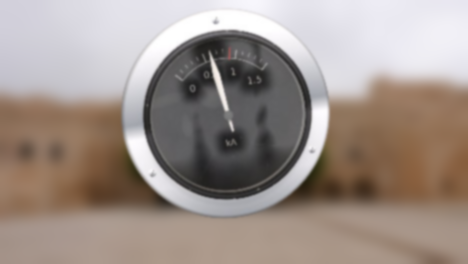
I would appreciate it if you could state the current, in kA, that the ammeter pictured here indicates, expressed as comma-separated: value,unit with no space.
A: 0.6,kA
